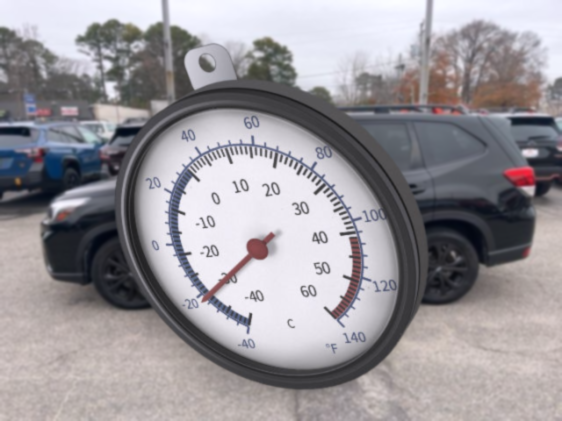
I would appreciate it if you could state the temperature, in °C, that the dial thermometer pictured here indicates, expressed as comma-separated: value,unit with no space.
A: -30,°C
